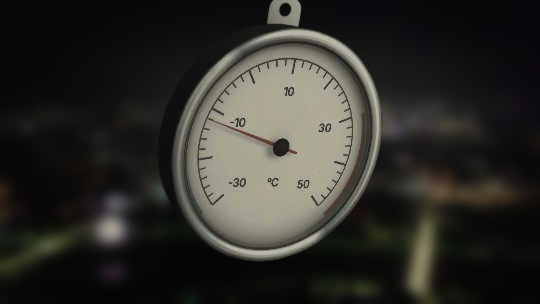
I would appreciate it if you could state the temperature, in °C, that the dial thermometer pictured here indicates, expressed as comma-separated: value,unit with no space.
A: -12,°C
